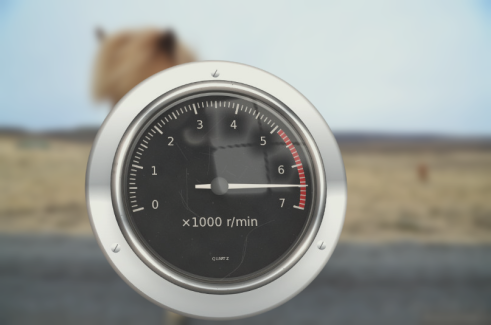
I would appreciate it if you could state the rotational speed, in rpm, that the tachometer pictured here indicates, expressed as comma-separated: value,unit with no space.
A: 6500,rpm
